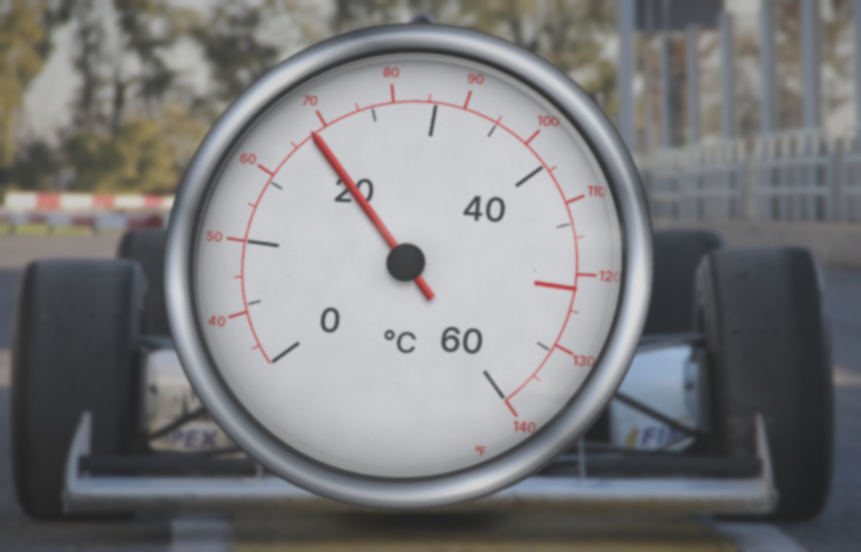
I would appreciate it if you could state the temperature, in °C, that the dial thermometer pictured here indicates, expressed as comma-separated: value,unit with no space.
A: 20,°C
